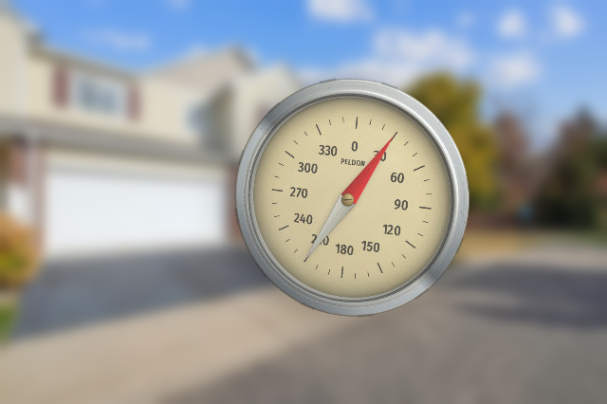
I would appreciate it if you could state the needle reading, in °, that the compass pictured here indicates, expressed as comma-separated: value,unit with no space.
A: 30,°
